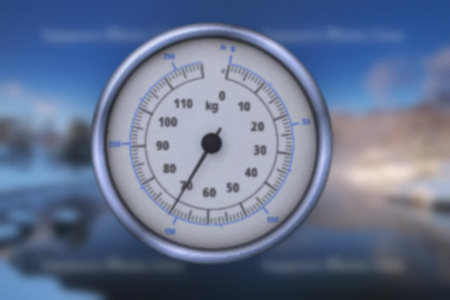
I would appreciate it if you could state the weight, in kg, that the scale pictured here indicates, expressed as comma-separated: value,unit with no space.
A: 70,kg
